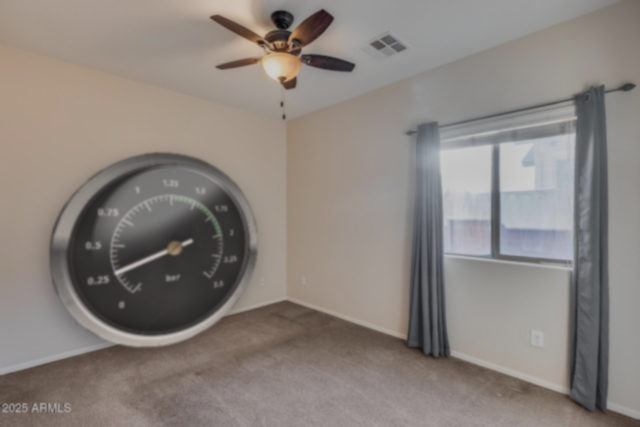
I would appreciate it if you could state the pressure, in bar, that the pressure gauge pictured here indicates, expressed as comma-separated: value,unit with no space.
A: 0.25,bar
